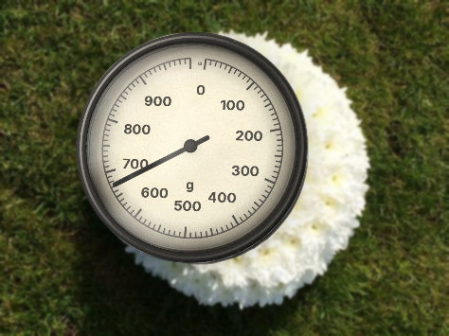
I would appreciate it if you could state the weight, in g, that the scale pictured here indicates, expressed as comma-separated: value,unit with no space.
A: 670,g
